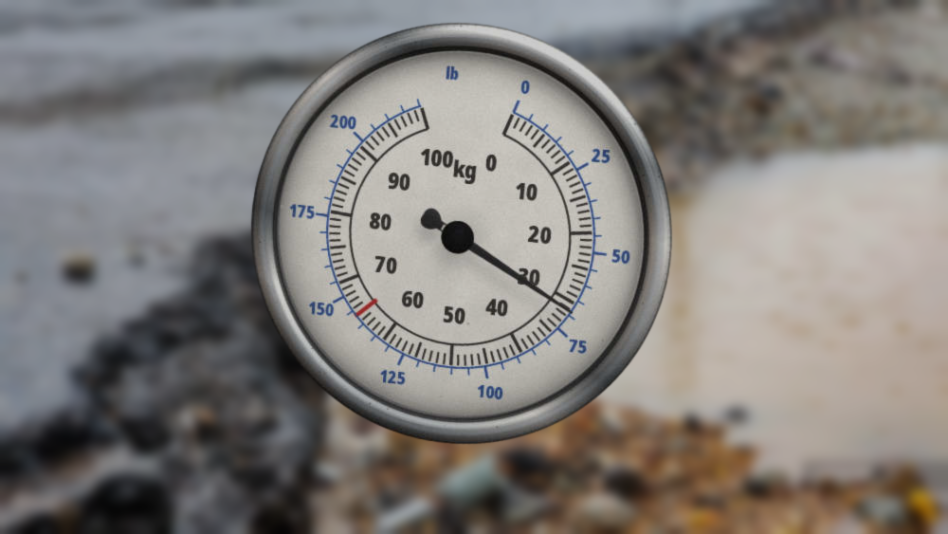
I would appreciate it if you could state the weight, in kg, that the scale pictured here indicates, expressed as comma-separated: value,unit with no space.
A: 31,kg
